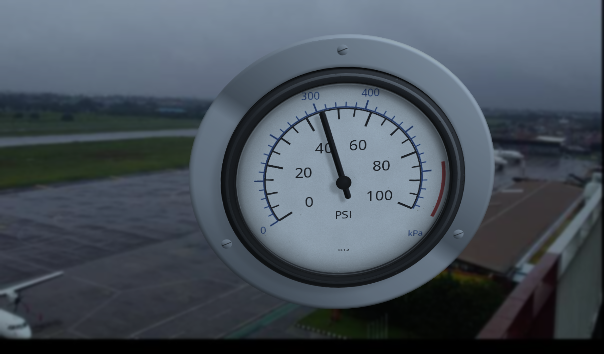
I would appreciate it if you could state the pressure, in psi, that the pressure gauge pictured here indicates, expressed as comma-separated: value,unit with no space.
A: 45,psi
